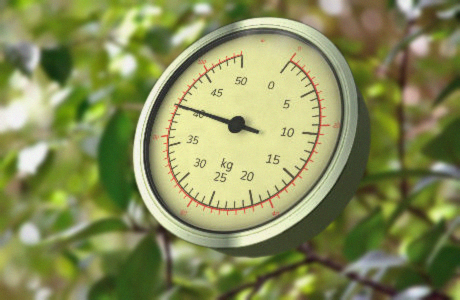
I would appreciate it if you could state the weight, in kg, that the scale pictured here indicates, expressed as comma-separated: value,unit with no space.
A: 40,kg
